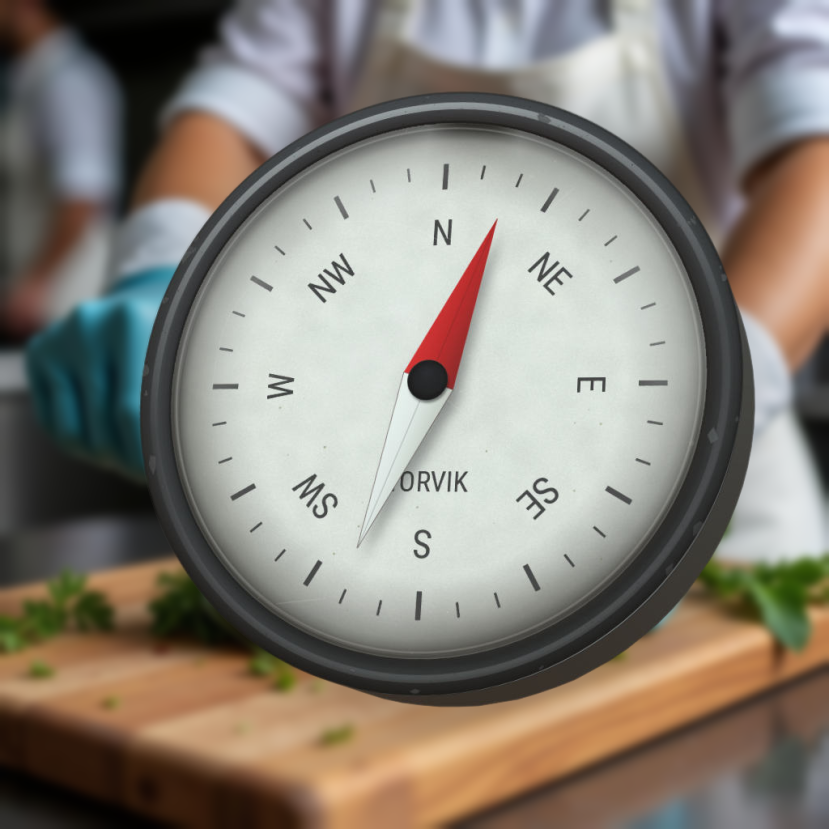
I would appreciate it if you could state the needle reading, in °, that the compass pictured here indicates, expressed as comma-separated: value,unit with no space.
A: 20,°
